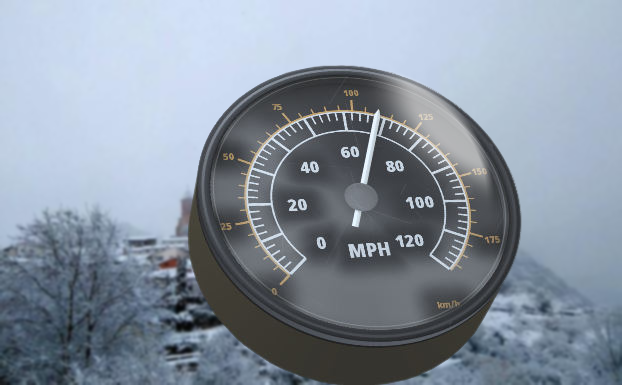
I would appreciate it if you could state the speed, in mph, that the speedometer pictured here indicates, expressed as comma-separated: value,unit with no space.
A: 68,mph
